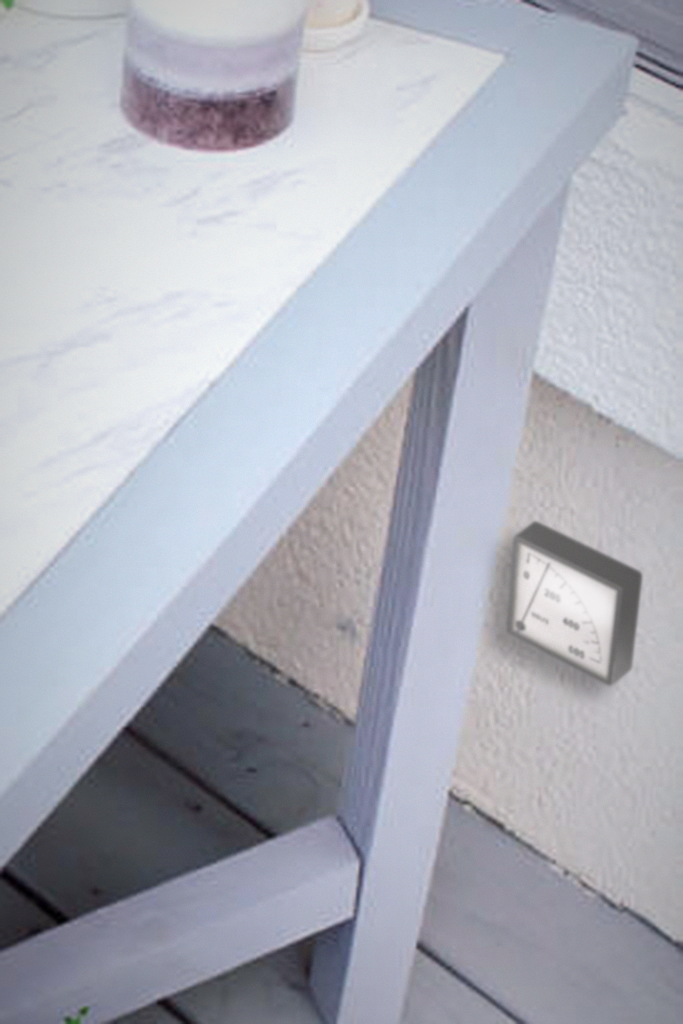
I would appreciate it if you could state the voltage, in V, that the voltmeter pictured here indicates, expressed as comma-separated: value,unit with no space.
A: 100,V
